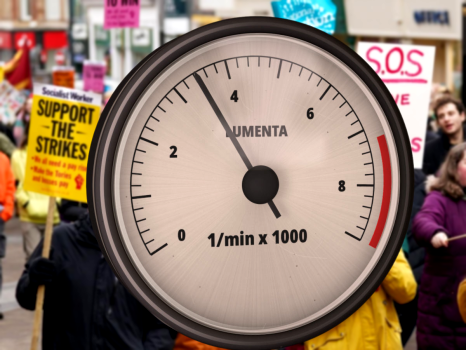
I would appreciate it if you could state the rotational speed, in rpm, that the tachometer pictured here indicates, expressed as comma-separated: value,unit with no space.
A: 3400,rpm
